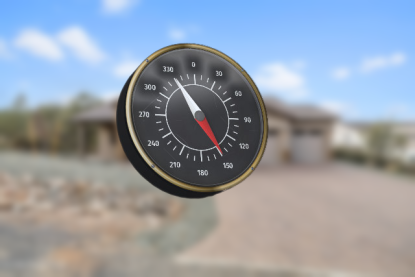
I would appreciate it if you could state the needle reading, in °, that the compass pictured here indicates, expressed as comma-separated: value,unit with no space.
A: 150,°
